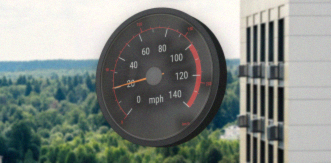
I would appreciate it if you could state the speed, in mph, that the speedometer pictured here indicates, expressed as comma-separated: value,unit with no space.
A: 20,mph
